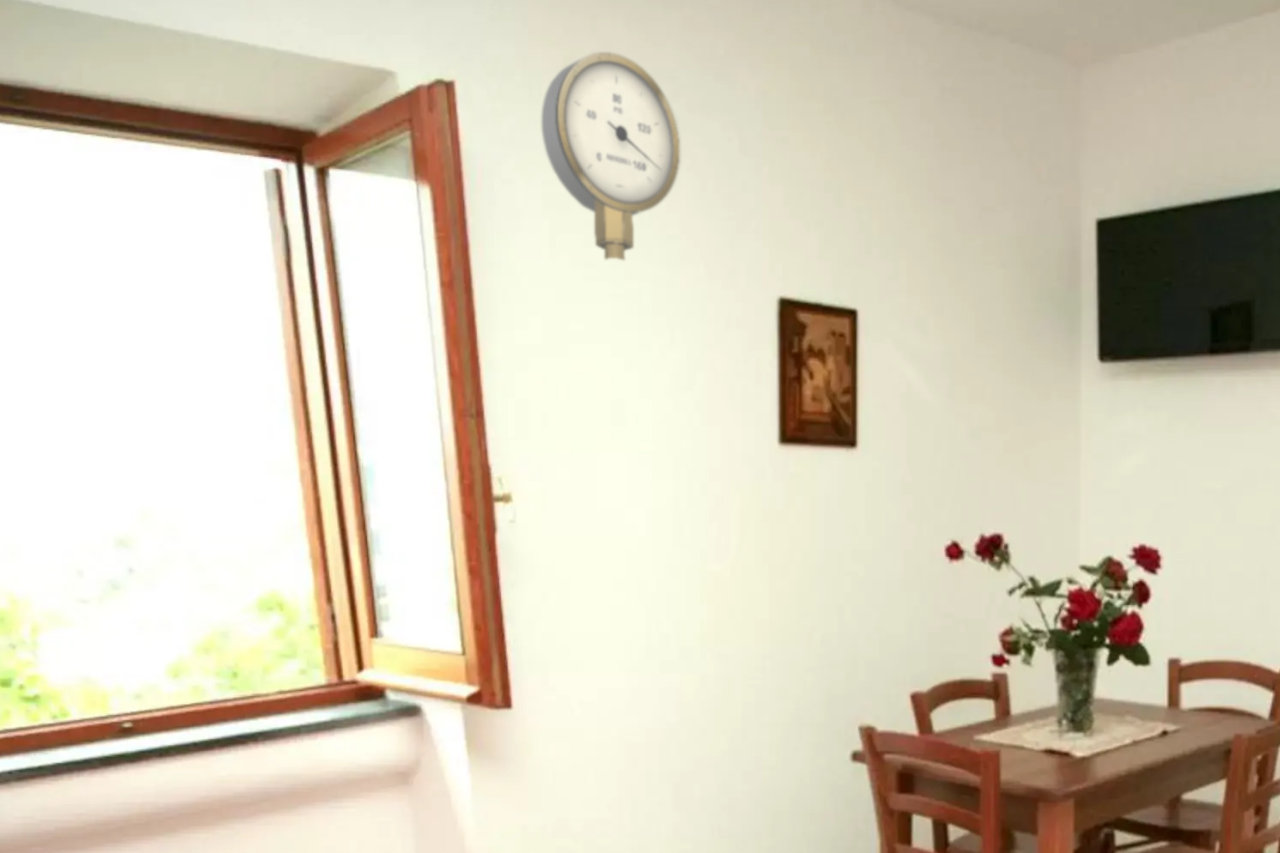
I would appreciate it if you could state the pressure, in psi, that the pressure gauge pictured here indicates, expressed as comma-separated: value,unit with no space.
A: 150,psi
